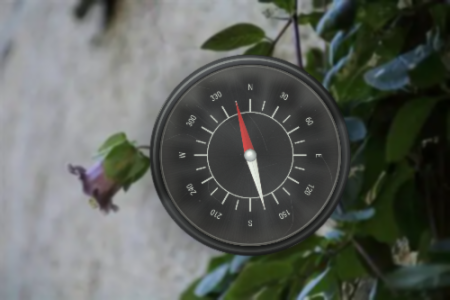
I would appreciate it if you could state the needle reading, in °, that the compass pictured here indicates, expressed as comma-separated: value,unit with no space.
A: 345,°
